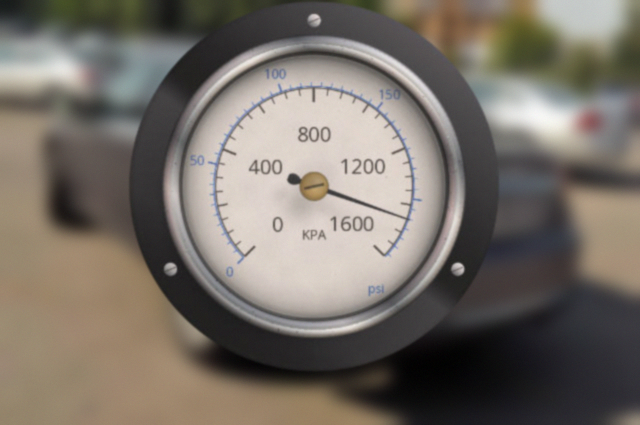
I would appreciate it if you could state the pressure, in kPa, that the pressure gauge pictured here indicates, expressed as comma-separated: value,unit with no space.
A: 1450,kPa
